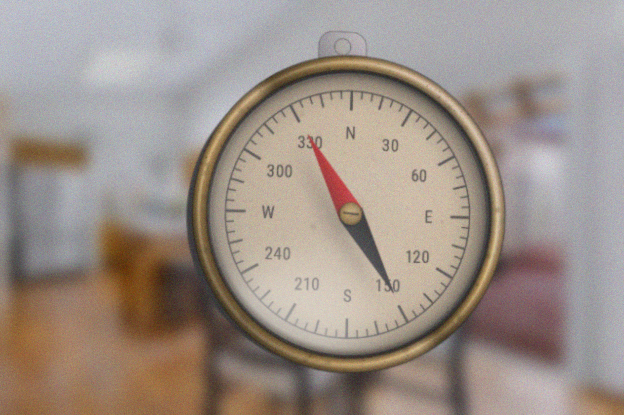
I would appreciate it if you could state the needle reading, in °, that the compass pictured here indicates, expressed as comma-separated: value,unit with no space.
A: 330,°
